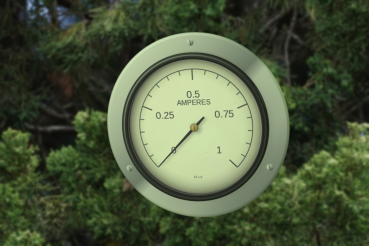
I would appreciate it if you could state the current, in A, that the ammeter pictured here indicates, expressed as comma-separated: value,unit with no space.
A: 0,A
